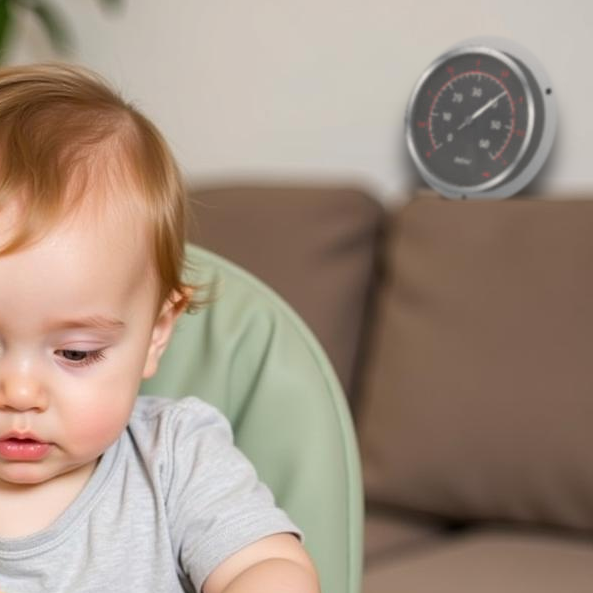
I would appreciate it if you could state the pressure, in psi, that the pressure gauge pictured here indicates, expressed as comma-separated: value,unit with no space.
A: 40,psi
